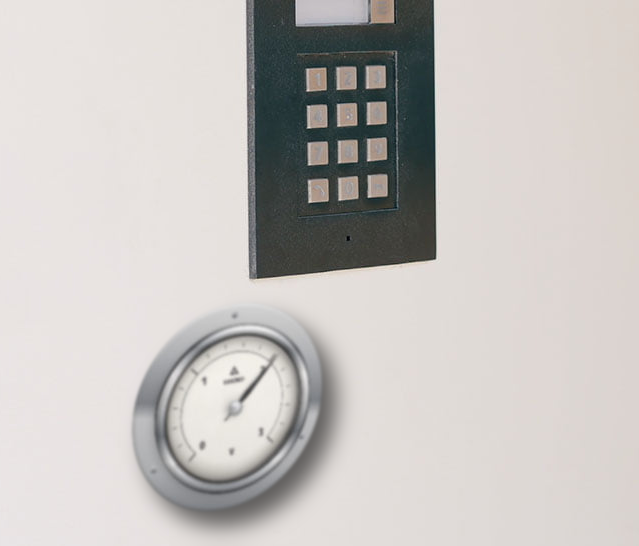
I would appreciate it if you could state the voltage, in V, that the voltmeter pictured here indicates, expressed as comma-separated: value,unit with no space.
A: 2,V
